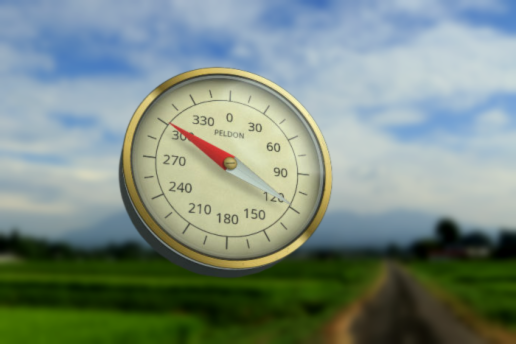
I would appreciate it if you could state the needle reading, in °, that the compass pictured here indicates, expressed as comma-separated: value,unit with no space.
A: 300,°
